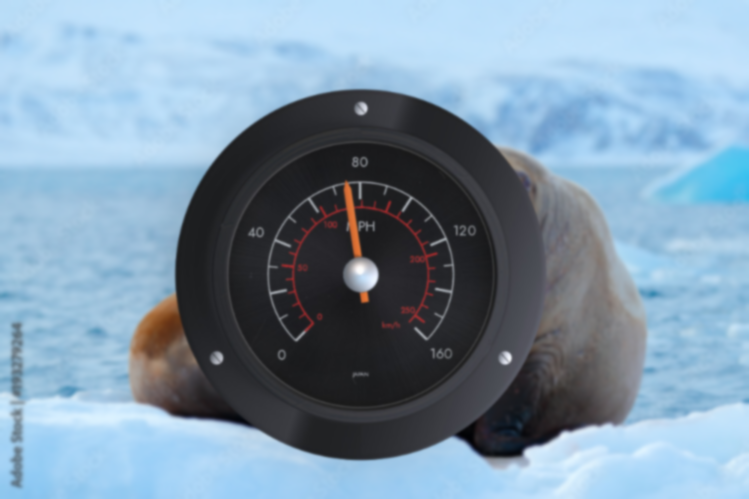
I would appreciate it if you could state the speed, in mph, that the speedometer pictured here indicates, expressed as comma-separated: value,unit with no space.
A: 75,mph
